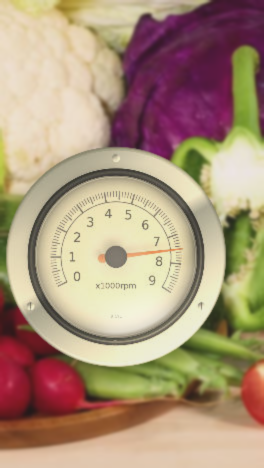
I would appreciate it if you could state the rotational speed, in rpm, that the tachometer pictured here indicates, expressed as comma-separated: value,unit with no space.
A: 7500,rpm
